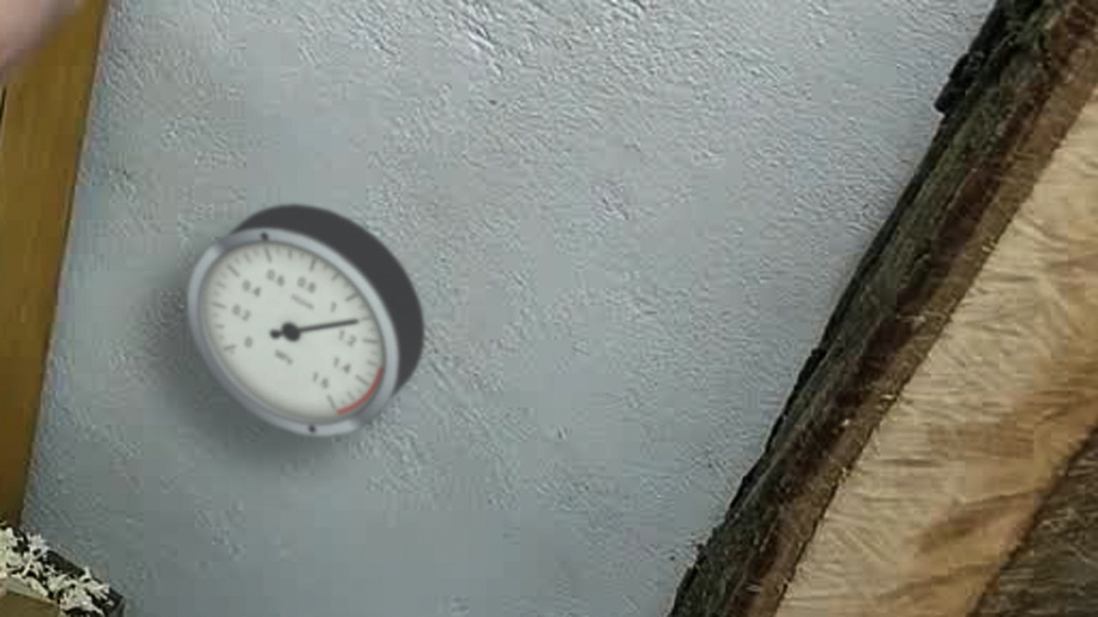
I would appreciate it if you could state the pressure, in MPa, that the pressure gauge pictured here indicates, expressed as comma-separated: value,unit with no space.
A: 1.1,MPa
